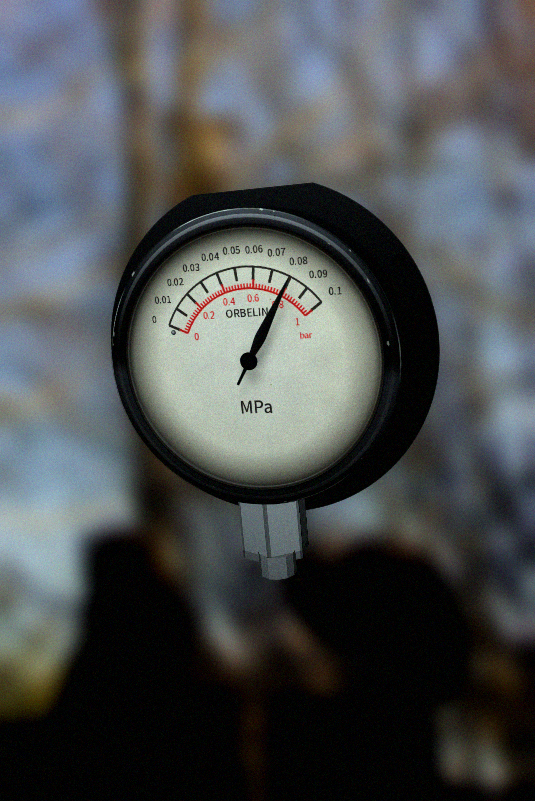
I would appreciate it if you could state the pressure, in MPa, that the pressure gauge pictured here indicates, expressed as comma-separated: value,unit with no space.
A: 0.08,MPa
